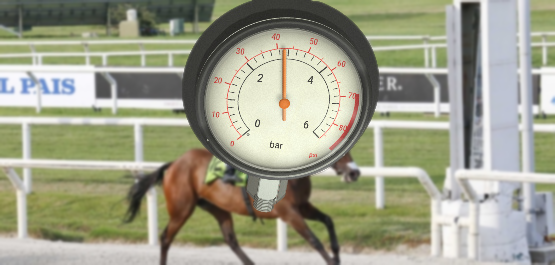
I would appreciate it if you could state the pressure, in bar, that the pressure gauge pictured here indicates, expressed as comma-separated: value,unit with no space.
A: 2.9,bar
